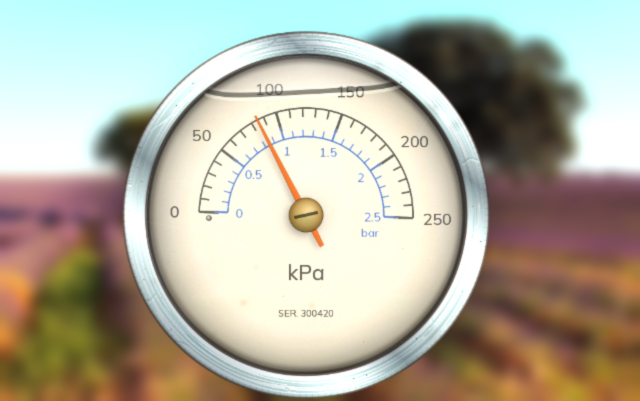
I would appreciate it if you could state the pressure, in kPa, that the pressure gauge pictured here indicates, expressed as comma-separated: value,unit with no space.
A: 85,kPa
